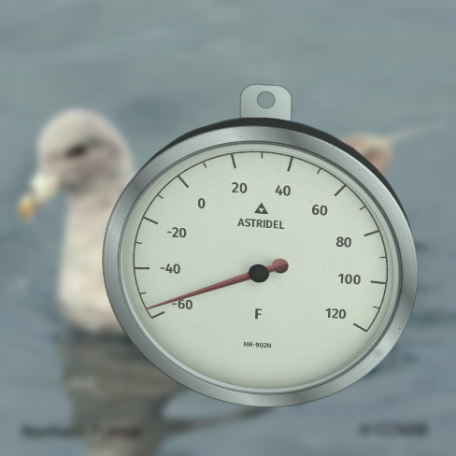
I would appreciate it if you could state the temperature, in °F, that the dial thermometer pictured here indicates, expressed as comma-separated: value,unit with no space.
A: -55,°F
